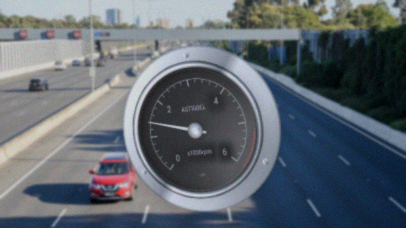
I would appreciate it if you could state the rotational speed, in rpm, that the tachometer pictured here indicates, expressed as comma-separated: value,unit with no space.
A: 1400,rpm
